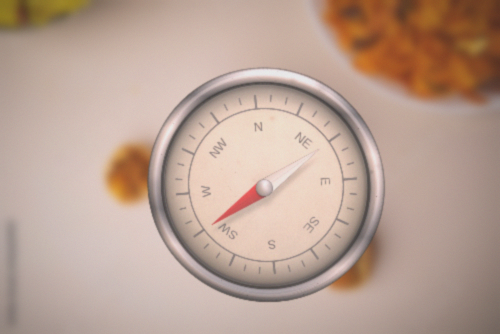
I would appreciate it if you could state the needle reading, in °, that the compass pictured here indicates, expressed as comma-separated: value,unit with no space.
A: 240,°
